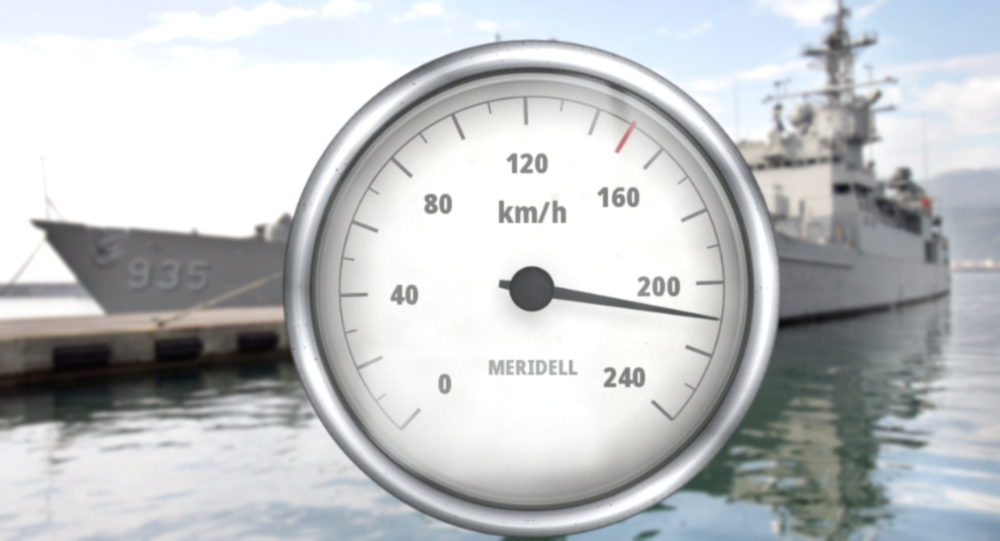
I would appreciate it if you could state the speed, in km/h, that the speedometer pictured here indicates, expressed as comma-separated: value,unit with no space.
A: 210,km/h
